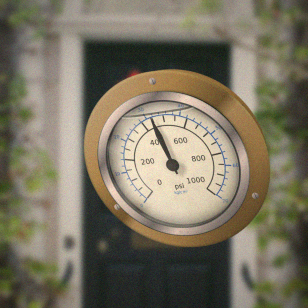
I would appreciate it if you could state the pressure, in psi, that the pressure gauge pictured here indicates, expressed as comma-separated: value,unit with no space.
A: 450,psi
